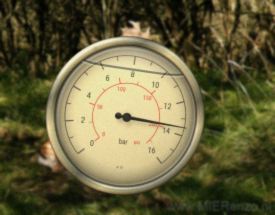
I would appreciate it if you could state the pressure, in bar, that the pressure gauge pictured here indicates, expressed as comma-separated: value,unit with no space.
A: 13.5,bar
